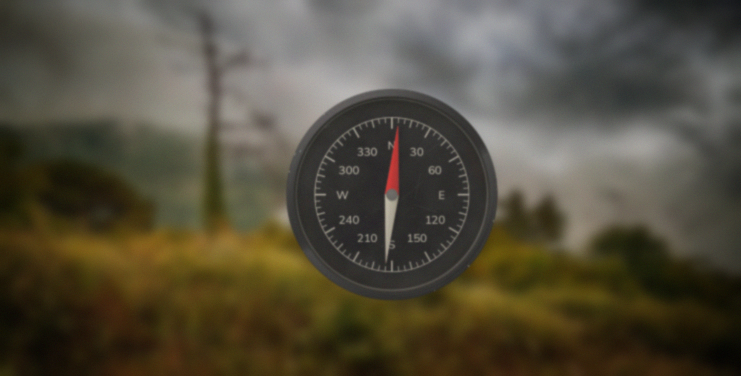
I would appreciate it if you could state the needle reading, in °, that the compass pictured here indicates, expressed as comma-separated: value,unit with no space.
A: 5,°
